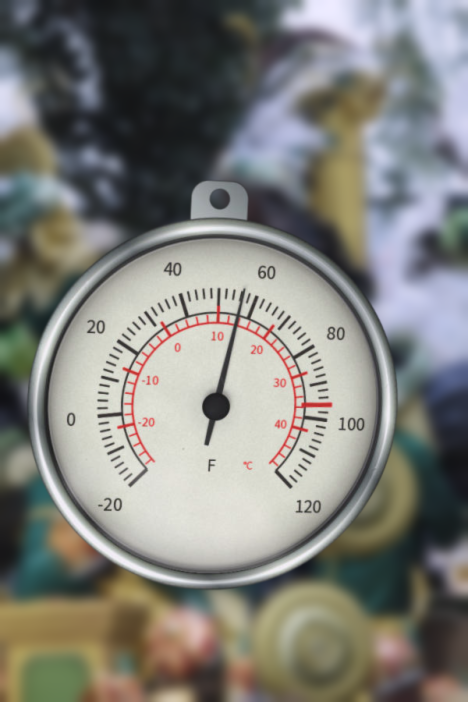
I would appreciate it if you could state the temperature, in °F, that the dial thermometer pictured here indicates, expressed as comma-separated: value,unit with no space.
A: 56,°F
